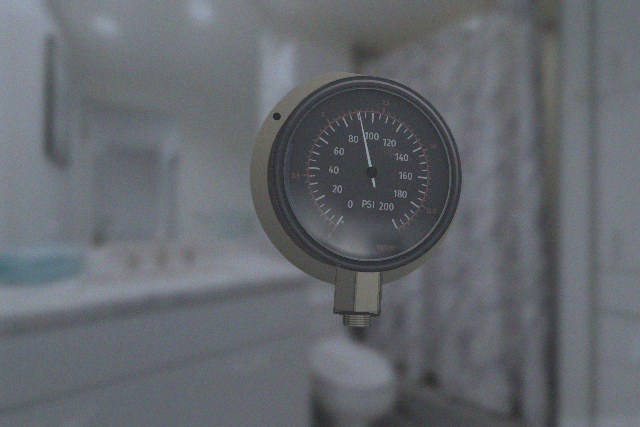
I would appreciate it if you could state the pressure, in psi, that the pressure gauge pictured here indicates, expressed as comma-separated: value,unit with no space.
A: 90,psi
